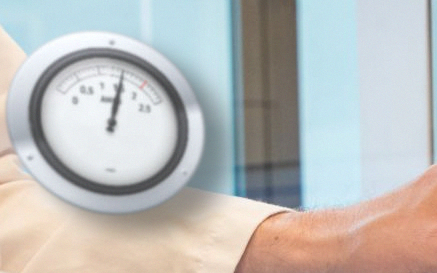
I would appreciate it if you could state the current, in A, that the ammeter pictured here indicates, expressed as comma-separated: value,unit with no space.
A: 1.5,A
